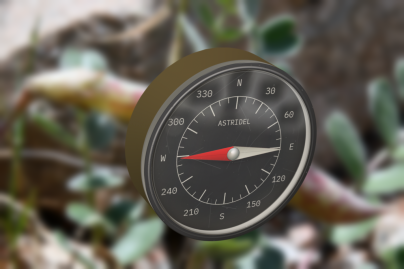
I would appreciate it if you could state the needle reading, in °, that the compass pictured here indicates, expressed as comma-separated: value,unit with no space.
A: 270,°
